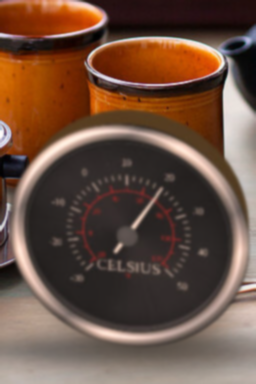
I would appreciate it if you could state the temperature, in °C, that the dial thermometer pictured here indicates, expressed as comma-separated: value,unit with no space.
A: 20,°C
